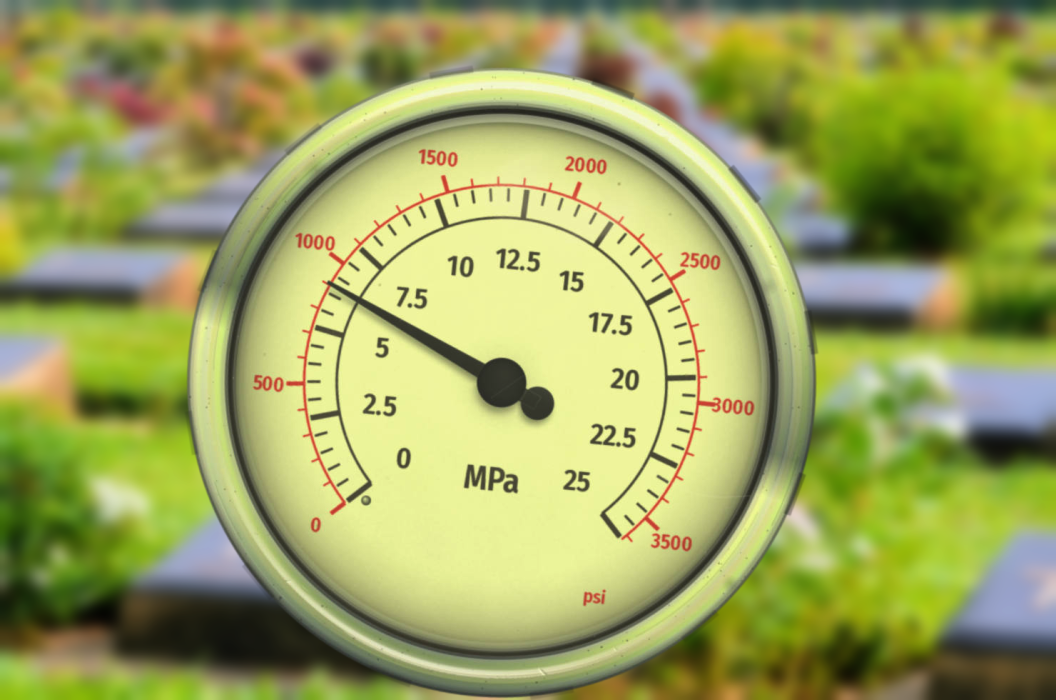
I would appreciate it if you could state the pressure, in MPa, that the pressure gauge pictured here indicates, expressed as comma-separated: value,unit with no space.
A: 6.25,MPa
